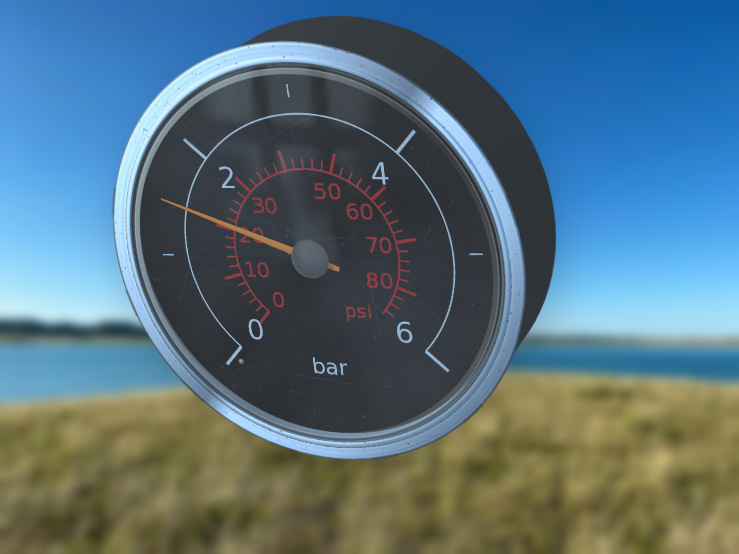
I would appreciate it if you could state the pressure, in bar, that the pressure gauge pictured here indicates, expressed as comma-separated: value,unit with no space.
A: 1.5,bar
